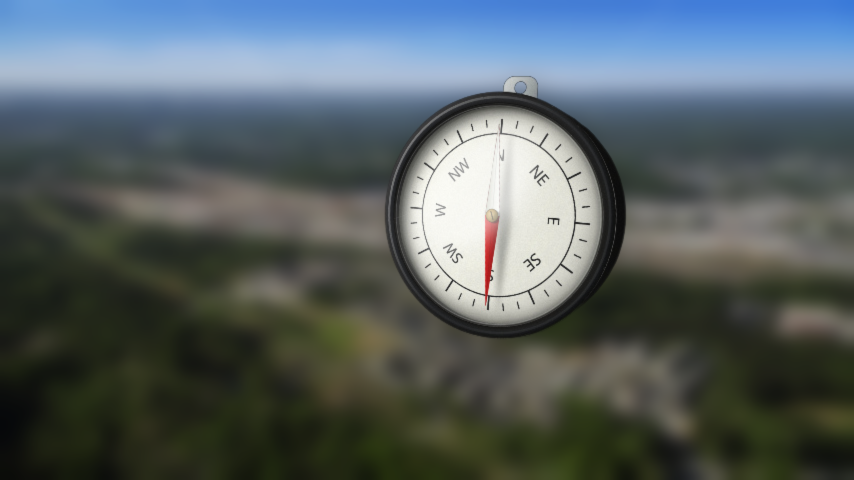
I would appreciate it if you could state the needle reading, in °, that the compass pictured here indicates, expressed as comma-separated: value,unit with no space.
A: 180,°
